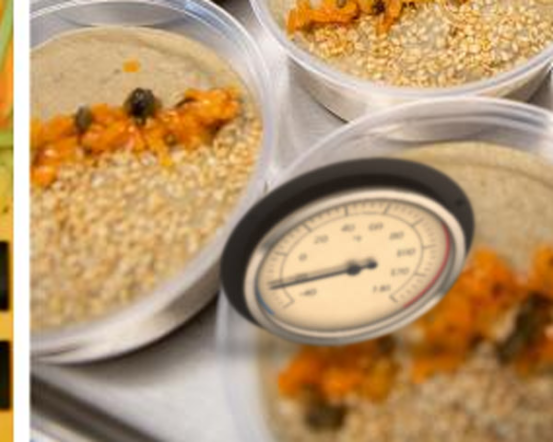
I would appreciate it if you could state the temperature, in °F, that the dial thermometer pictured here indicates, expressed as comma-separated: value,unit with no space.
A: -20,°F
